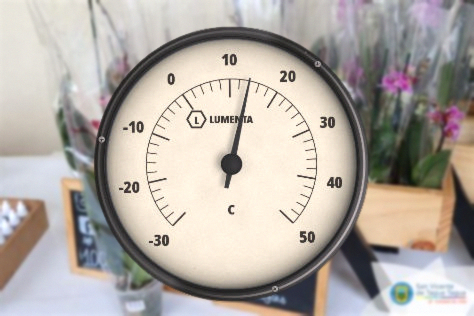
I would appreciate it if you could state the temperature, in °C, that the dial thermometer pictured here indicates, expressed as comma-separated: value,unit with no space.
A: 14,°C
